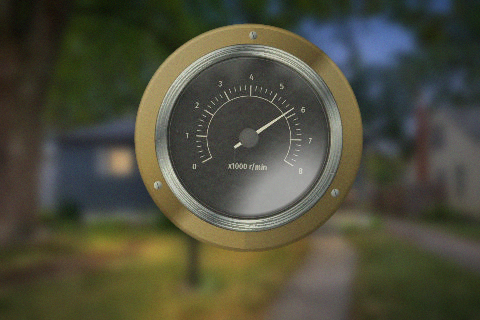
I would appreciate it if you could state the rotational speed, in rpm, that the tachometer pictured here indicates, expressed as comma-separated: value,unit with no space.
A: 5800,rpm
